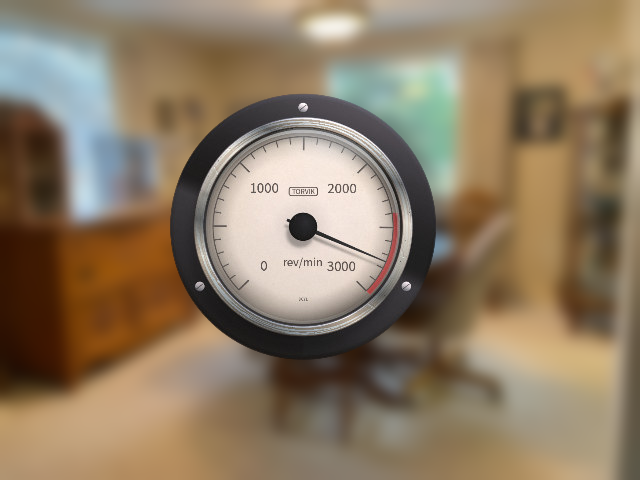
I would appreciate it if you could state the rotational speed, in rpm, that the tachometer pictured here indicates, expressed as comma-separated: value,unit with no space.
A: 2750,rpm
